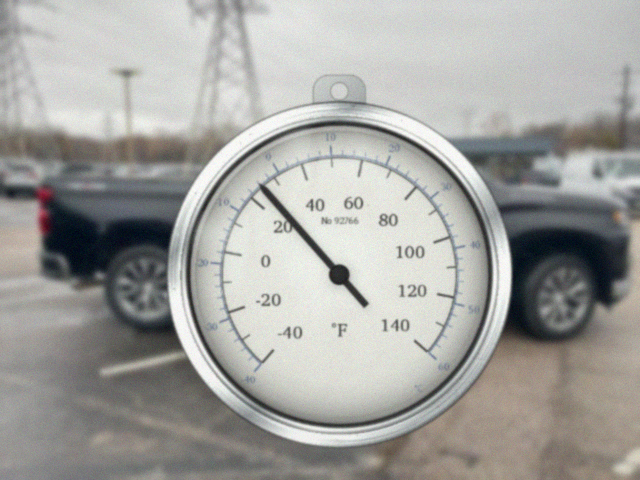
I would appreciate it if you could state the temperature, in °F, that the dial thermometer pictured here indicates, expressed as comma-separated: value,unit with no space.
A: 25,°F
